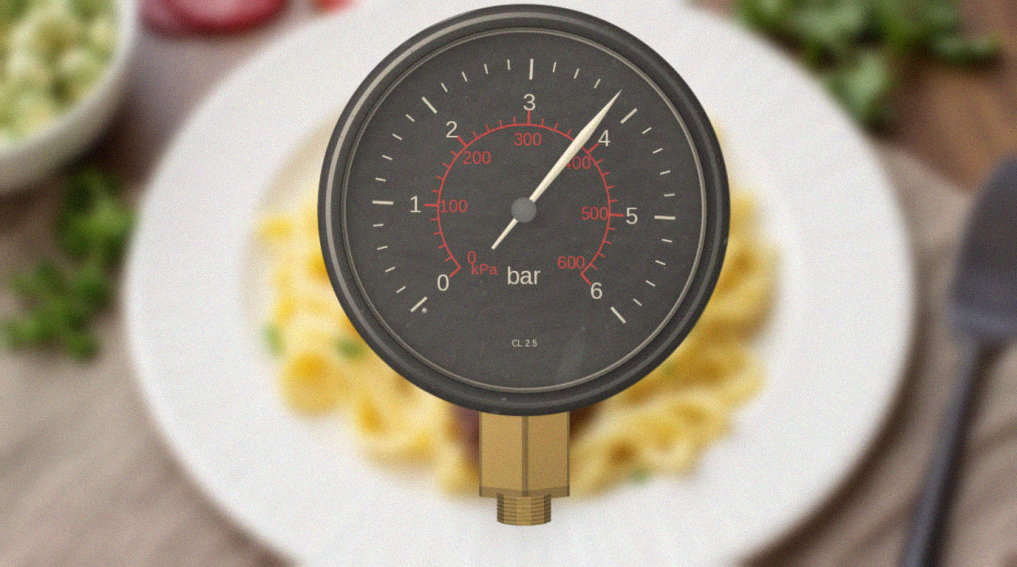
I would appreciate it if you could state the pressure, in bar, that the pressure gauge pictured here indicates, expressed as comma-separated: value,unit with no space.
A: 3.8,bar
